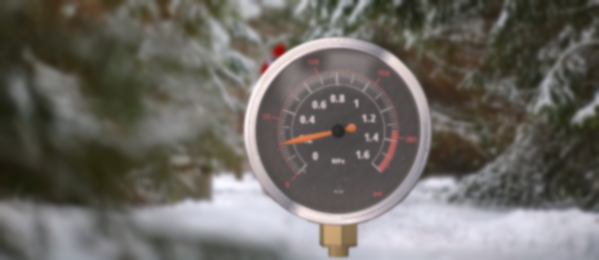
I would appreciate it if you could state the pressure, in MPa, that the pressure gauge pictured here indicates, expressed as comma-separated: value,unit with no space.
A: 0.2,MPa
